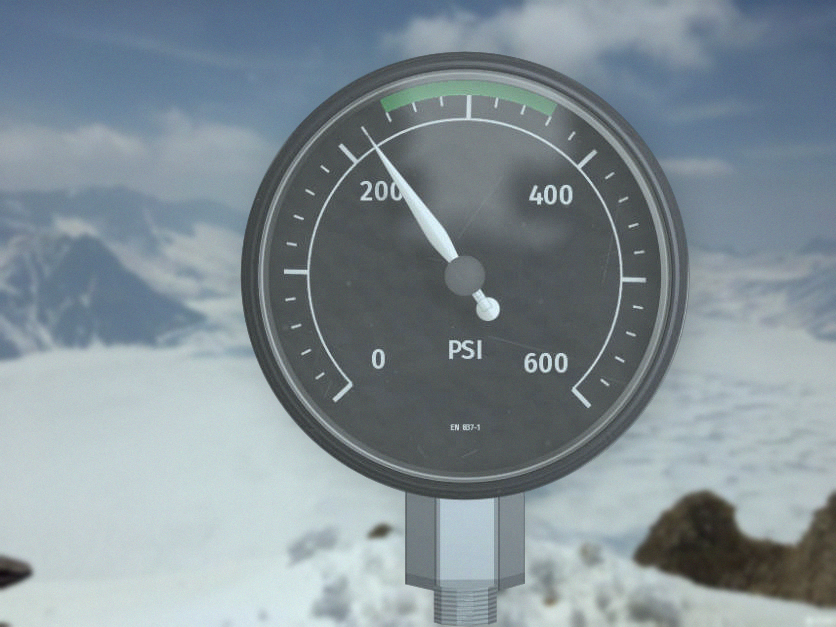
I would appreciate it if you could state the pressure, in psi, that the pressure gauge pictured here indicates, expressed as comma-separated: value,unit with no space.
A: 220,psi
